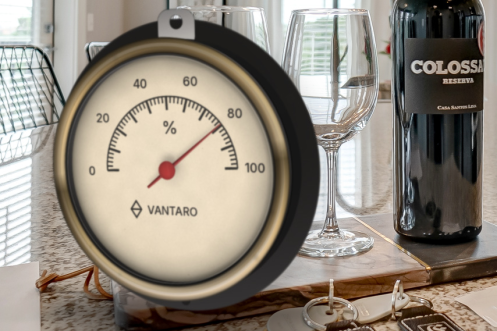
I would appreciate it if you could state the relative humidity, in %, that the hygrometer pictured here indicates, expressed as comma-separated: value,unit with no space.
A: 80,%
